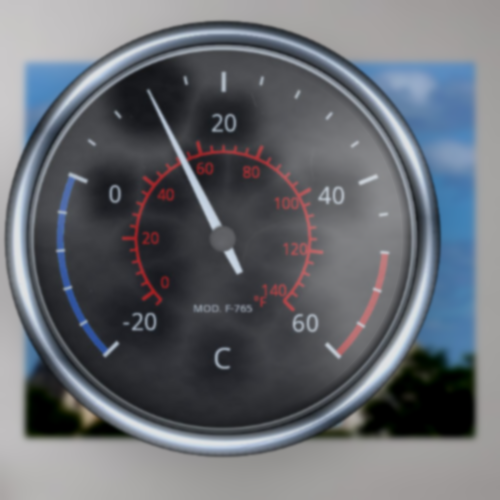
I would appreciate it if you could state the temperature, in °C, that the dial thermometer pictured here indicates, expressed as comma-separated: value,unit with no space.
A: 12,°C
